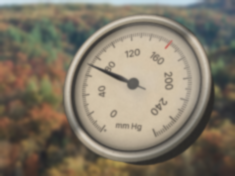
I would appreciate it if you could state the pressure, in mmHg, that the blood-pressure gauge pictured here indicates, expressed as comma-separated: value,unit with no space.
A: 70,mmHg
